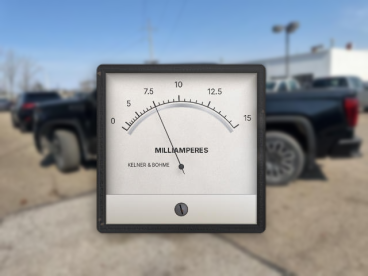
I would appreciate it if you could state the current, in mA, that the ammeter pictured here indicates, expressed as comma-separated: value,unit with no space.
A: 7.5,mA
